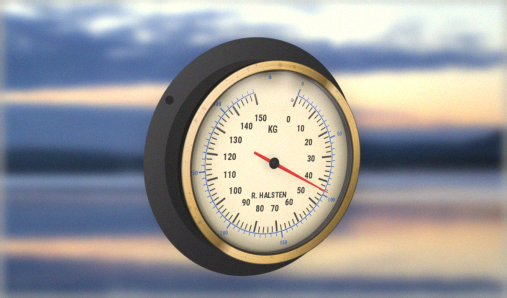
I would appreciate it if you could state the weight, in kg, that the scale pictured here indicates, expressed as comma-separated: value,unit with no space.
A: 44,kg
